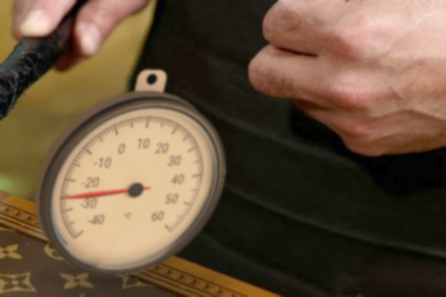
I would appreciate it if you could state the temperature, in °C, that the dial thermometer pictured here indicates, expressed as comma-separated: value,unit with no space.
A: -25,°C
